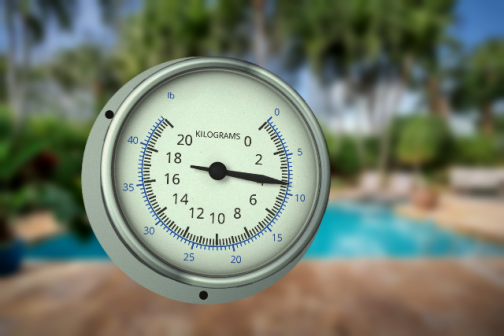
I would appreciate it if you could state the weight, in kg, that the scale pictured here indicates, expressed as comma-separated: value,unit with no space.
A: 4,kg
